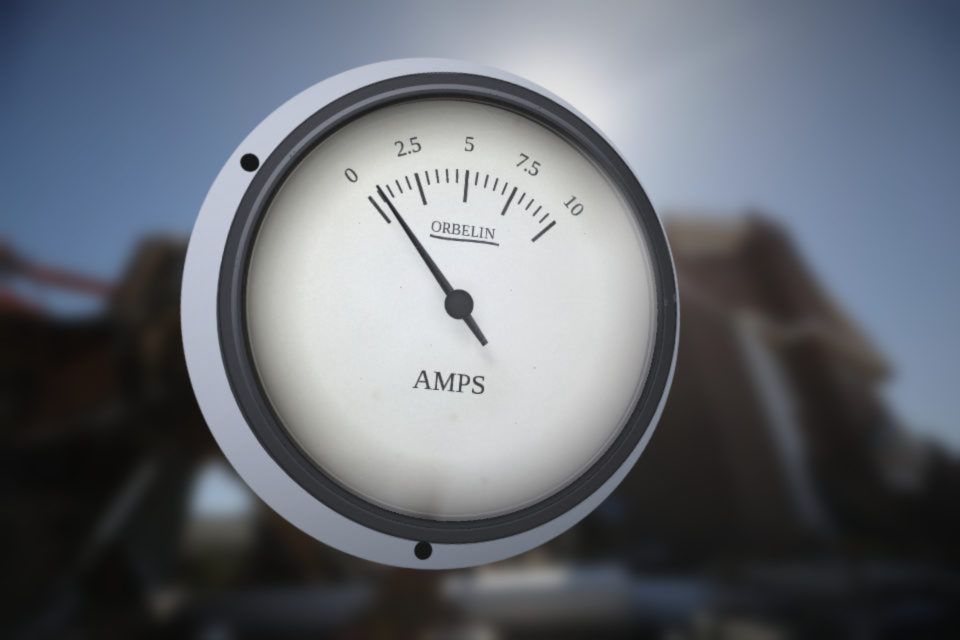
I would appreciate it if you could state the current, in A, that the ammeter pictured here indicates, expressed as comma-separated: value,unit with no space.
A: 0.5,A
